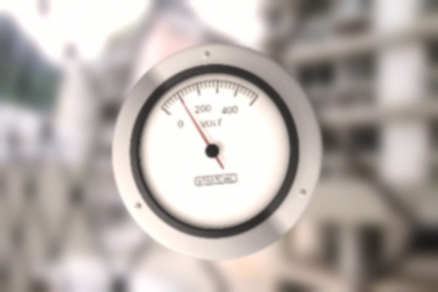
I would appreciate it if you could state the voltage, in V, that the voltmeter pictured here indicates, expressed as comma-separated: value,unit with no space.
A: 100,V
